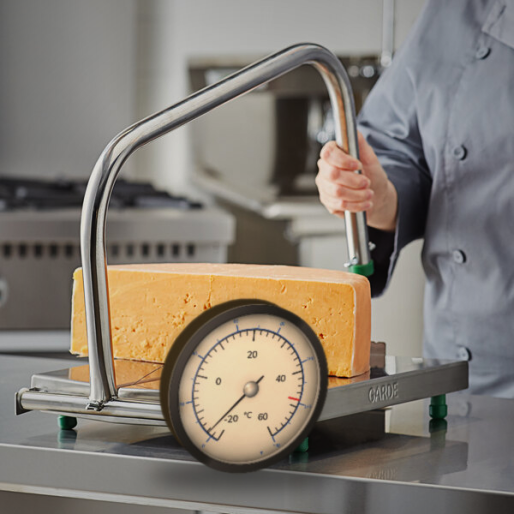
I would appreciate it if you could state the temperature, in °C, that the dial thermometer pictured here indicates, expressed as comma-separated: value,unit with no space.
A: -16,°C
